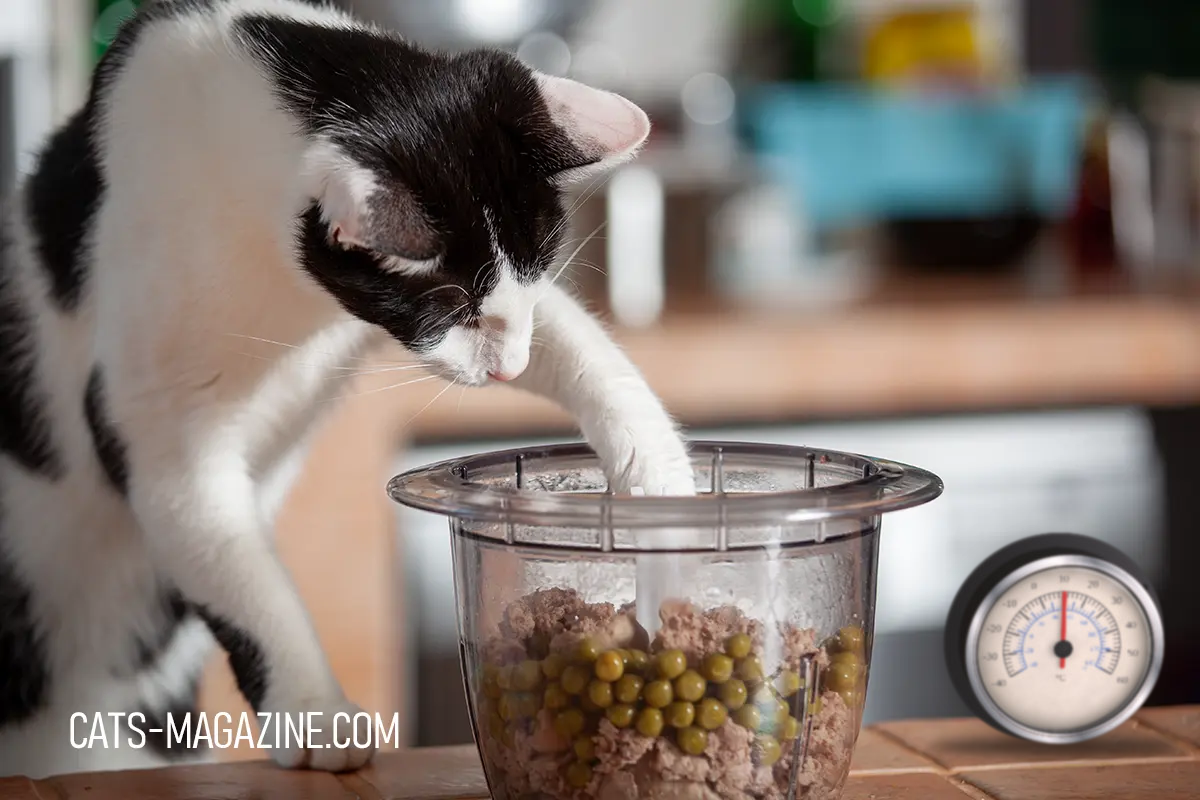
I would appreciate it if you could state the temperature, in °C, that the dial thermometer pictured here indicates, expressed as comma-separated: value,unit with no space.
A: 10,°C
